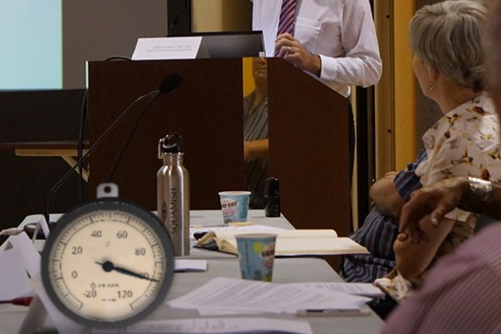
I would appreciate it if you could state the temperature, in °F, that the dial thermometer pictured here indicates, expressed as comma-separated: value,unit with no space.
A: 100,°F
